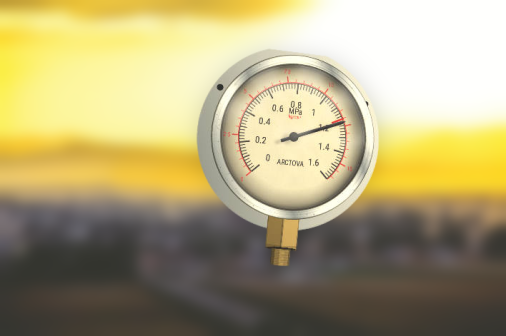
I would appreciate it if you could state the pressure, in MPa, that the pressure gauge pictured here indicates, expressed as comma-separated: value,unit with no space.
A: 1.2,MPa
